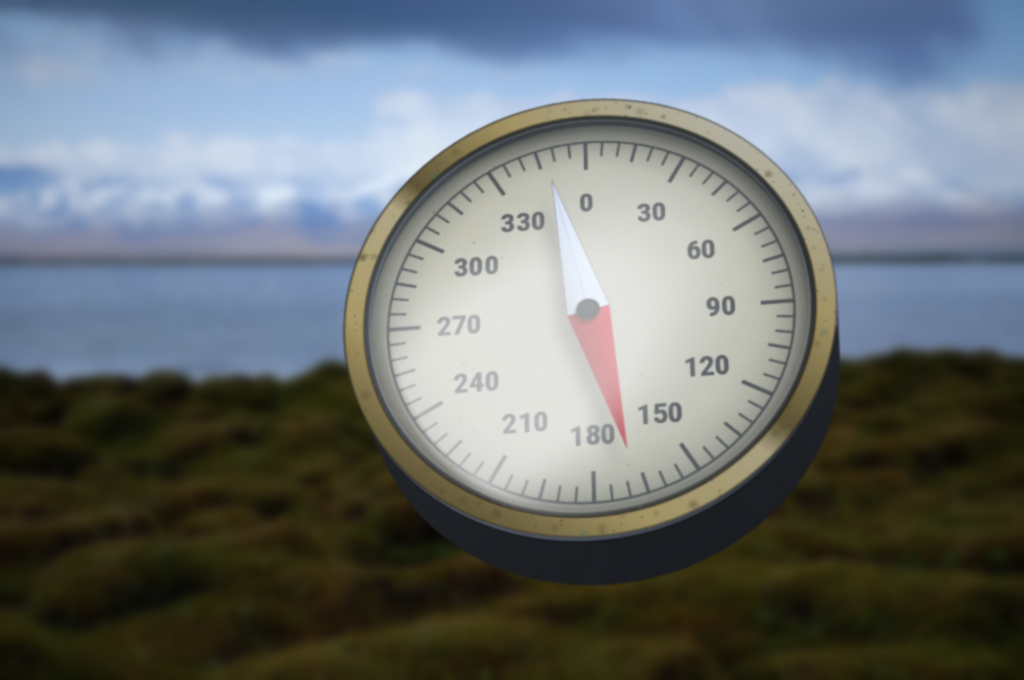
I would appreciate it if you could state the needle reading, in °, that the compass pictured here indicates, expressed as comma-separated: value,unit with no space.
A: 167.5,°
